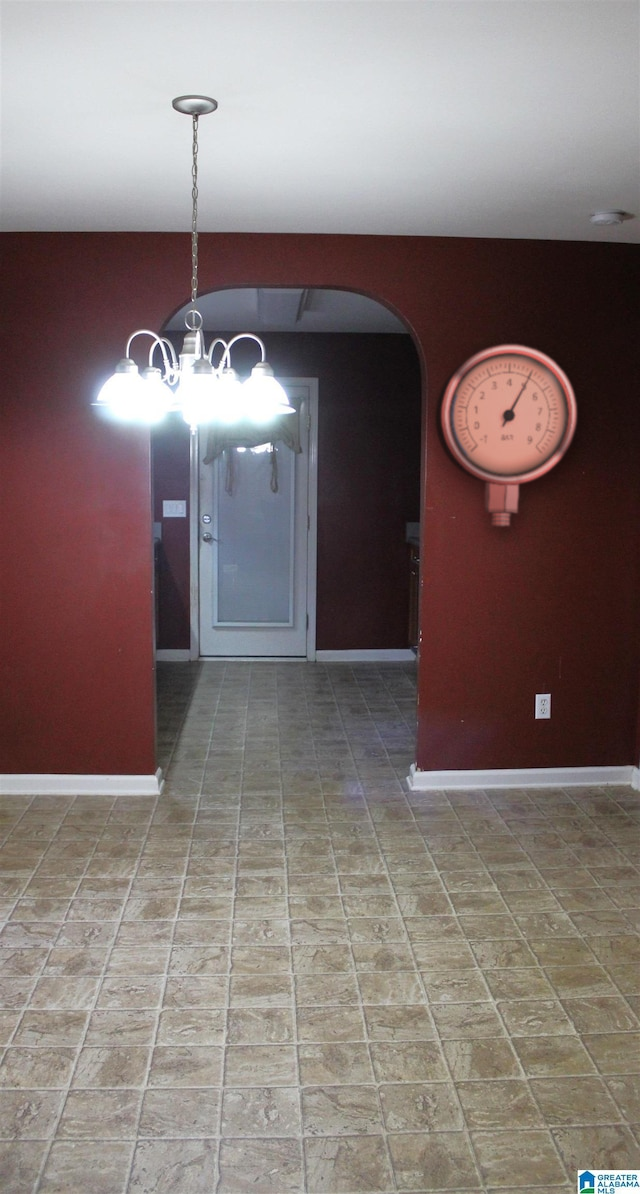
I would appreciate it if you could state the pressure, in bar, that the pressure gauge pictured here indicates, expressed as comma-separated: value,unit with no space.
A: 5,bar
